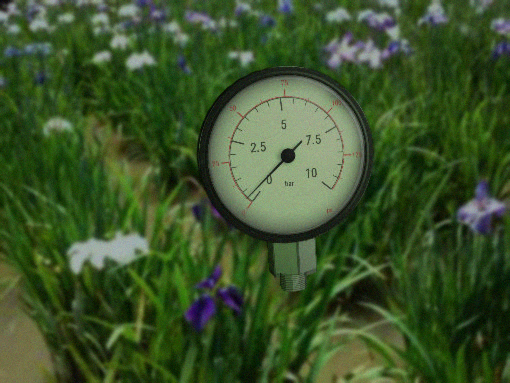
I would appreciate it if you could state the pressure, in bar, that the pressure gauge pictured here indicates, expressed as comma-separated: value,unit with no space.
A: 0.25,bar
